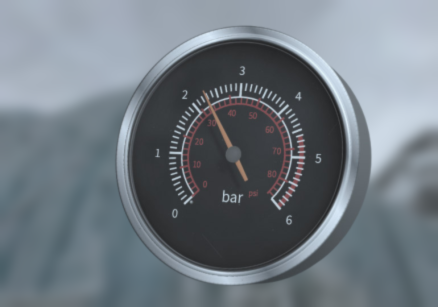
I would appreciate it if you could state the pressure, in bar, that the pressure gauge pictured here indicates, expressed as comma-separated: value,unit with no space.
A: 2.3,bar
